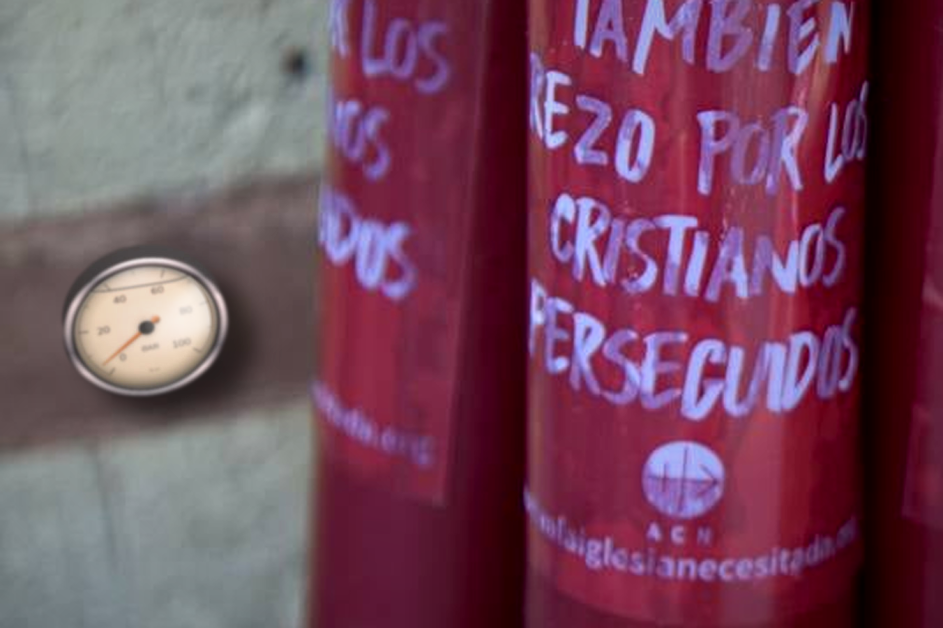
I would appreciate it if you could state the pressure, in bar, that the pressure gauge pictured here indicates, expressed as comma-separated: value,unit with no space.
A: 5,bar
